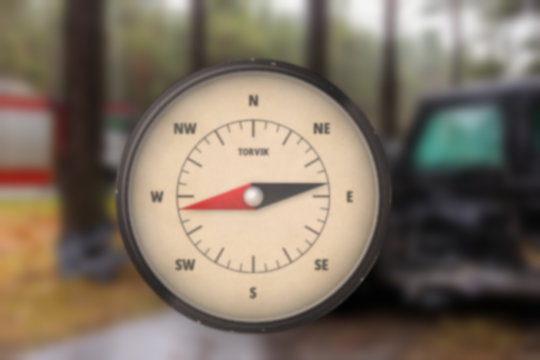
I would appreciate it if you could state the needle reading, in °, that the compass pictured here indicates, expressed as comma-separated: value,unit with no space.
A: 260,°
